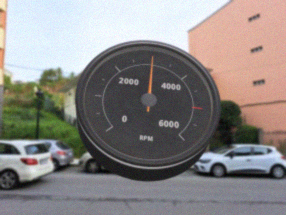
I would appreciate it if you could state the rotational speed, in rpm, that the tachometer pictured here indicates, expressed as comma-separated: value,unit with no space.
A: 3000,rpm
